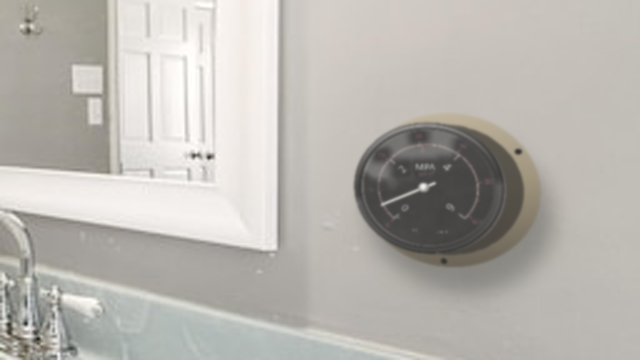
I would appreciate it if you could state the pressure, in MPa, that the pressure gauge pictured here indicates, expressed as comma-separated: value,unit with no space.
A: 0.5,MPa
